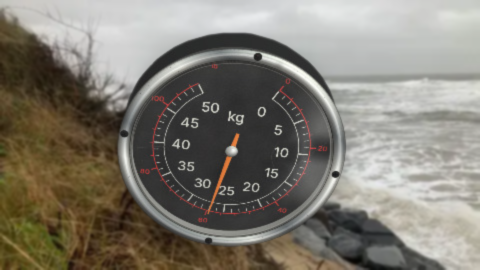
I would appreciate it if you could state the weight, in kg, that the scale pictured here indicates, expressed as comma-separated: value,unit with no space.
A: 27,kg
